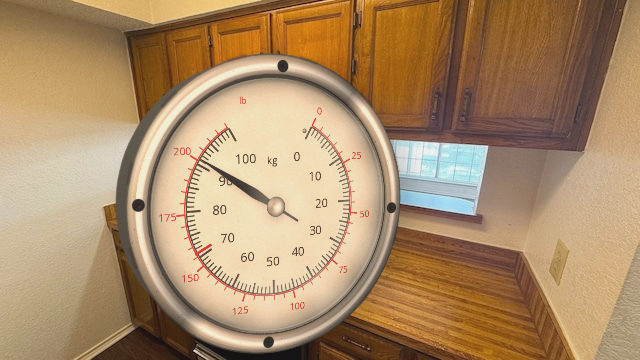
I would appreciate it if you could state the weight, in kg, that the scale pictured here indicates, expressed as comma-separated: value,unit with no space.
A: 91,kg
